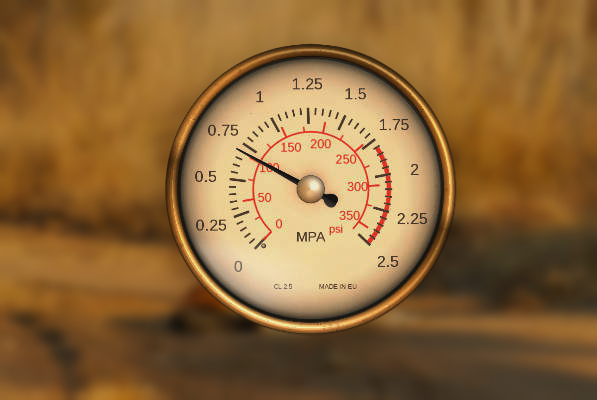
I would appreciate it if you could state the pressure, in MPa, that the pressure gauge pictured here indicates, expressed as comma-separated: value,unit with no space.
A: 0.7,MPa
